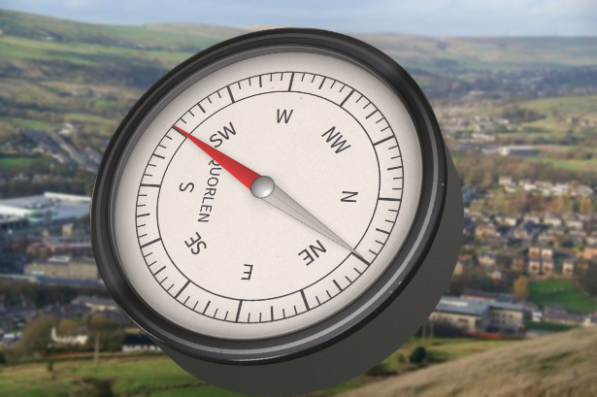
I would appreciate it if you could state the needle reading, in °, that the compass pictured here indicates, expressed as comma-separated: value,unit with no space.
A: 210,°
